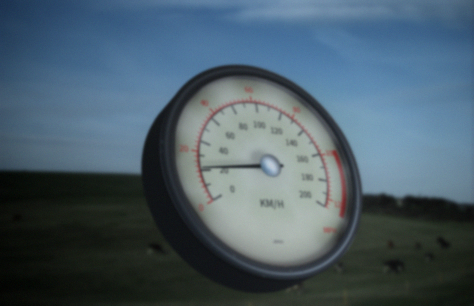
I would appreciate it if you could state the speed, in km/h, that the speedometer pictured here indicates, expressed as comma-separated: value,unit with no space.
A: 20,km/h
